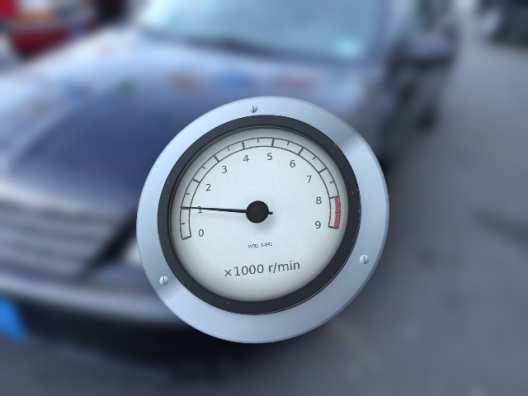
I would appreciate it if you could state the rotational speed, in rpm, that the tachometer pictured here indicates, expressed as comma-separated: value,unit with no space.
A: 1000,rpm
